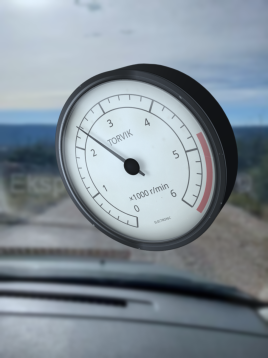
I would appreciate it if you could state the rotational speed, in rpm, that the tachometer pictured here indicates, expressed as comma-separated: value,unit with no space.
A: 2400,rpm
